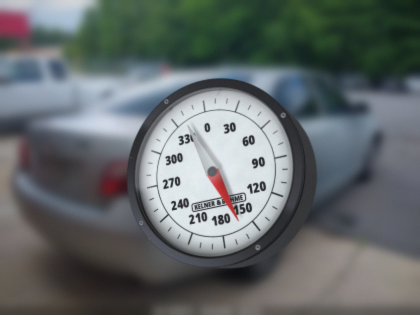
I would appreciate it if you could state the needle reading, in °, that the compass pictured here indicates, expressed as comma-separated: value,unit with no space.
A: 160,°
